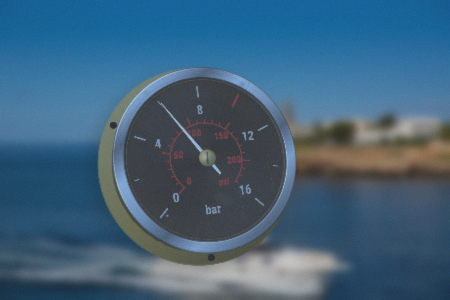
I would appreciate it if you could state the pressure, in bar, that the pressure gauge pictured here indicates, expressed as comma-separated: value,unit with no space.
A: 6,bar
